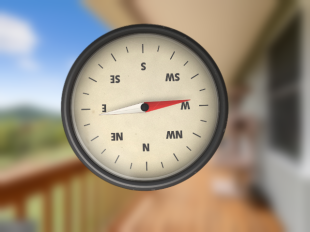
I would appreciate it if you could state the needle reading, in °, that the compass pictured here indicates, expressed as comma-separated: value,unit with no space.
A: 262.5,°
